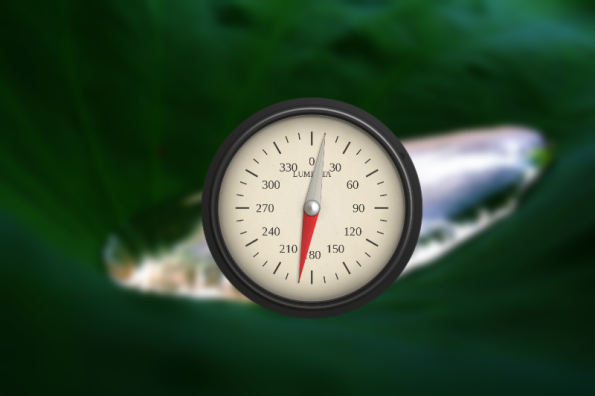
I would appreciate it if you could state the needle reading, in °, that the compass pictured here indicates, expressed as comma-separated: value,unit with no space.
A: 190,°
